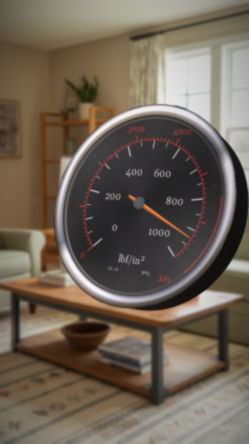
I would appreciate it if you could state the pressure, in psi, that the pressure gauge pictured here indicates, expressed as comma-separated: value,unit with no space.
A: 925,psi
